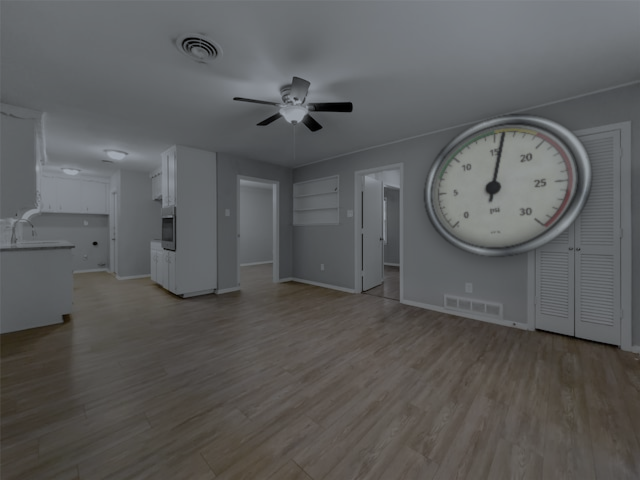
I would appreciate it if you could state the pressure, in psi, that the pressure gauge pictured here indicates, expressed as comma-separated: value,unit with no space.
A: 16,psi
